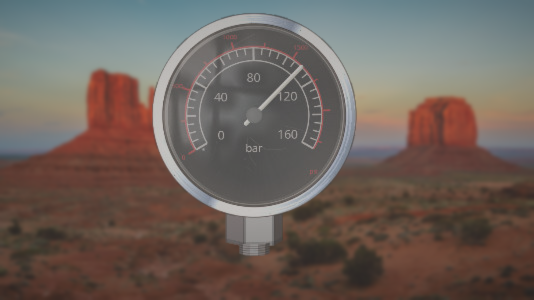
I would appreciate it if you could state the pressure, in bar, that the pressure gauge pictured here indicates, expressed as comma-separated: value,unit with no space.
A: 110,bar
